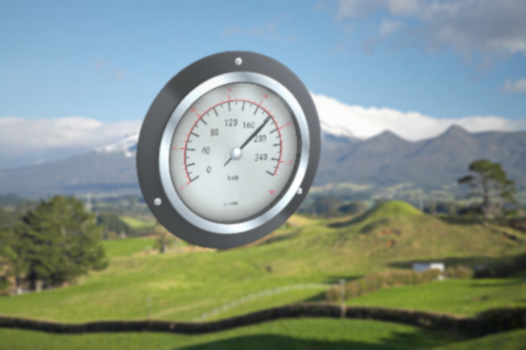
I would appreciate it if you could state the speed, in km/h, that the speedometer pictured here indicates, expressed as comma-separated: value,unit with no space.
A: 180,km/h
